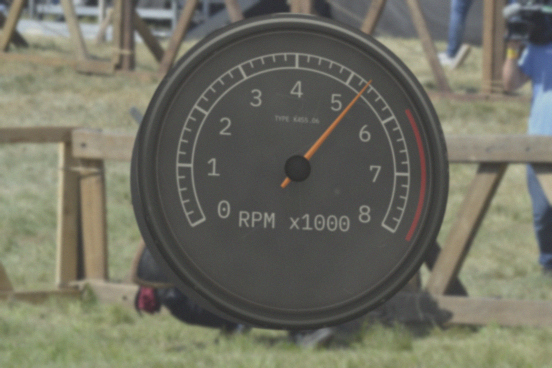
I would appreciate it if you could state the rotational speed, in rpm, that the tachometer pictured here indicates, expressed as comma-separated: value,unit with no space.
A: 5300,rpm
